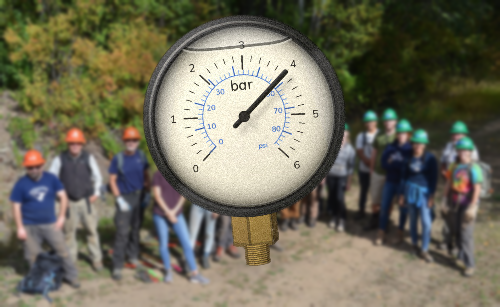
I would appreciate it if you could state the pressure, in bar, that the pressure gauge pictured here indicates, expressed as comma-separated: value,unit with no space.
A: 4,bar
